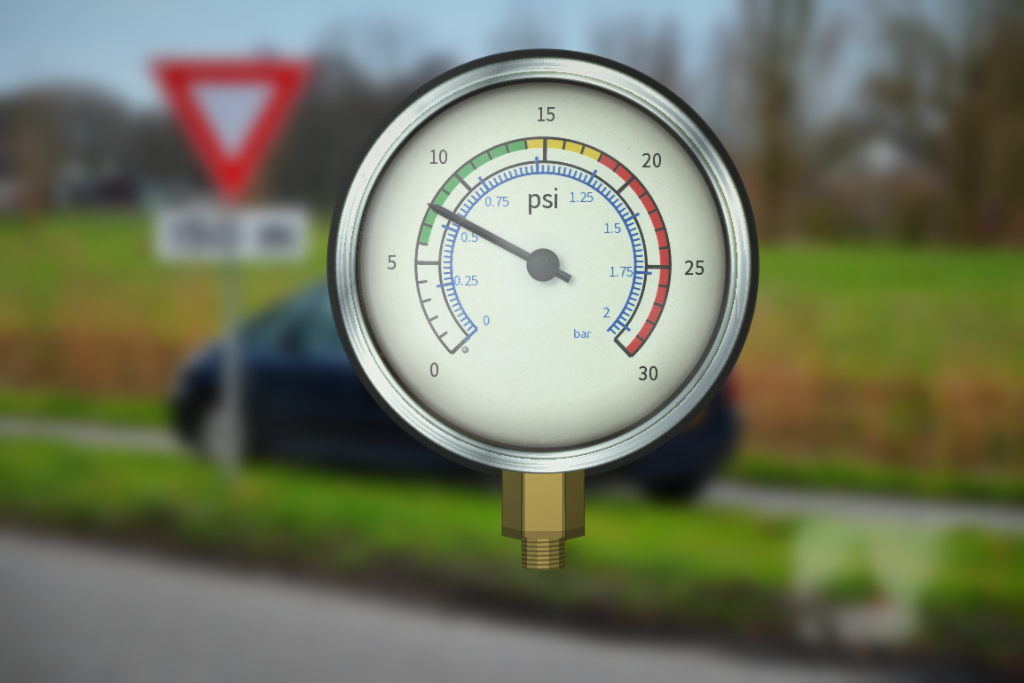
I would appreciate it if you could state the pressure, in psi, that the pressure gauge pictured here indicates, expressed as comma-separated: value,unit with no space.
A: 8,psi
